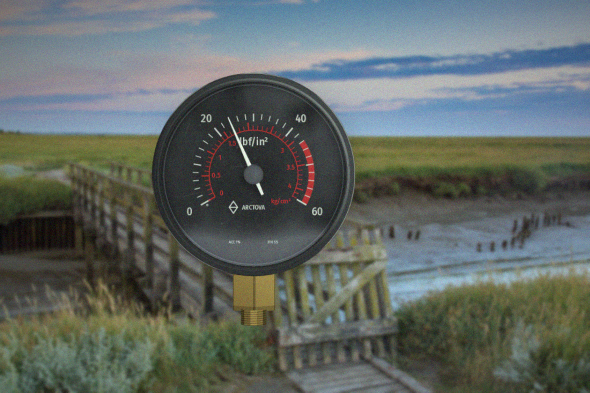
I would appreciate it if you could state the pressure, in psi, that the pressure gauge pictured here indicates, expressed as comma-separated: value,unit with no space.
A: 24,psi
